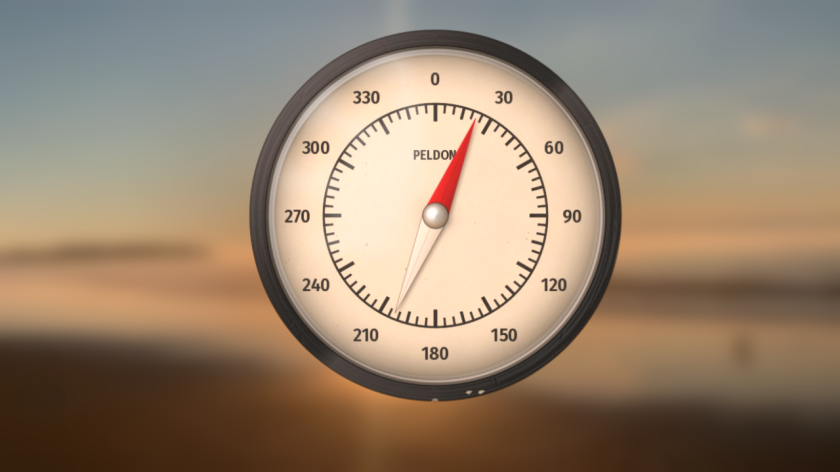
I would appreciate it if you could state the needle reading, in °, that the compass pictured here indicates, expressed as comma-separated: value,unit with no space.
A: 22.5,°
